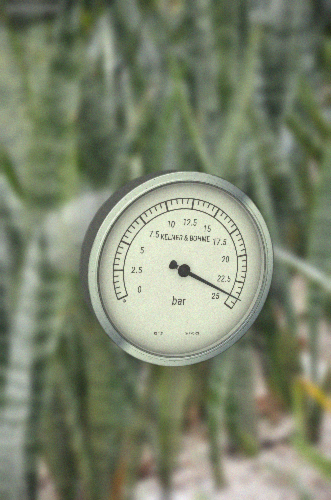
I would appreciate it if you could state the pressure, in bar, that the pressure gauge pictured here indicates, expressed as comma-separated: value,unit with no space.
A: 24,bar
